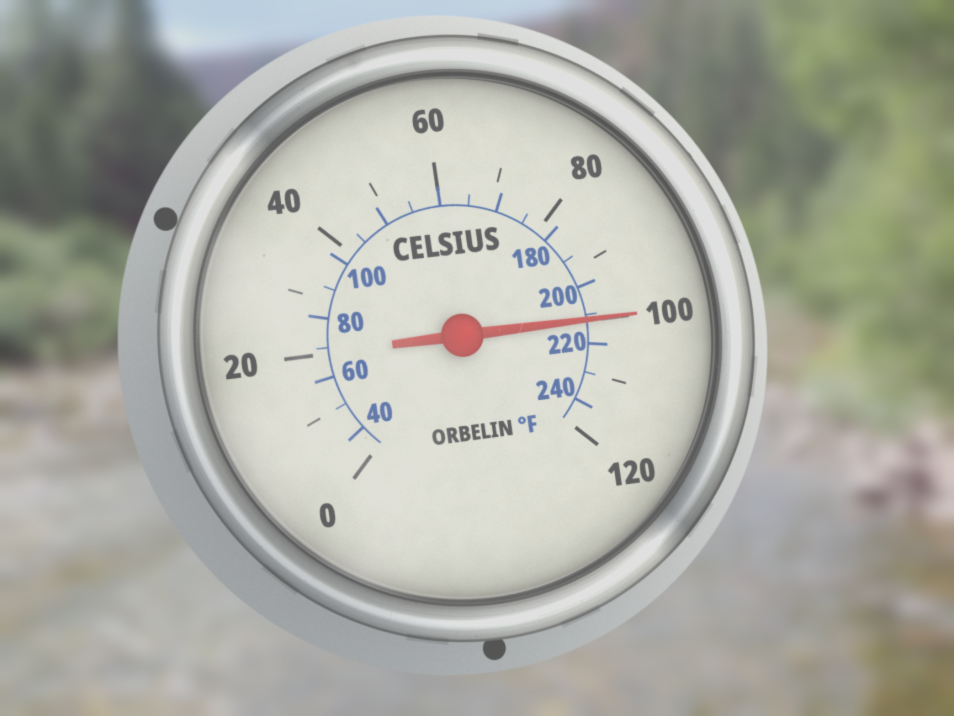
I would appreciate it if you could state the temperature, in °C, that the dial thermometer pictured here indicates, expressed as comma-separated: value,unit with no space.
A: 100,°C
